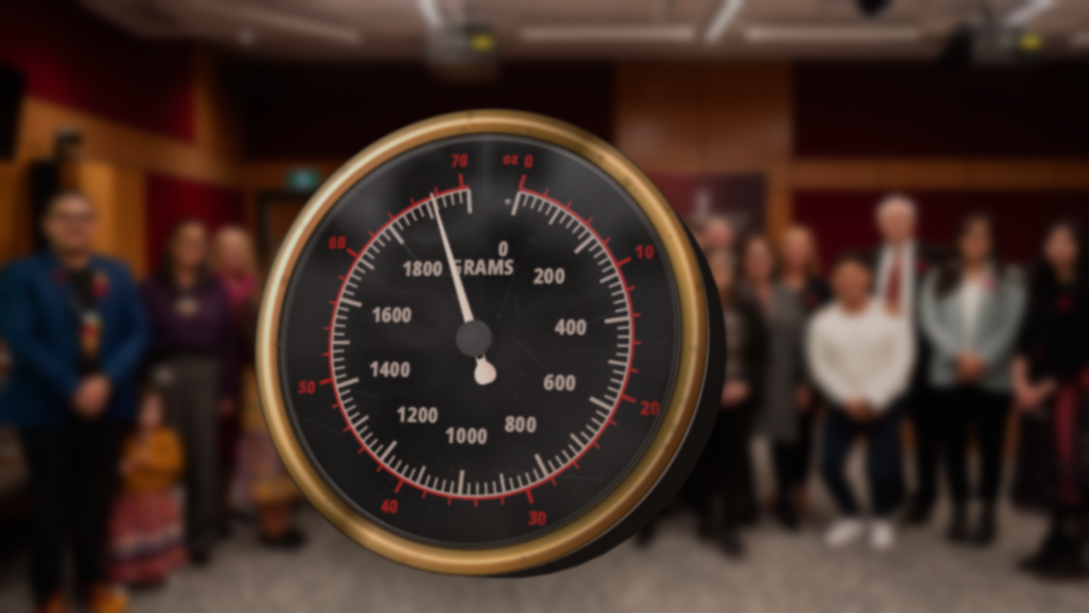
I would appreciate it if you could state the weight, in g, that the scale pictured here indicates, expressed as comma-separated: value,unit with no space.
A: 1920,g
